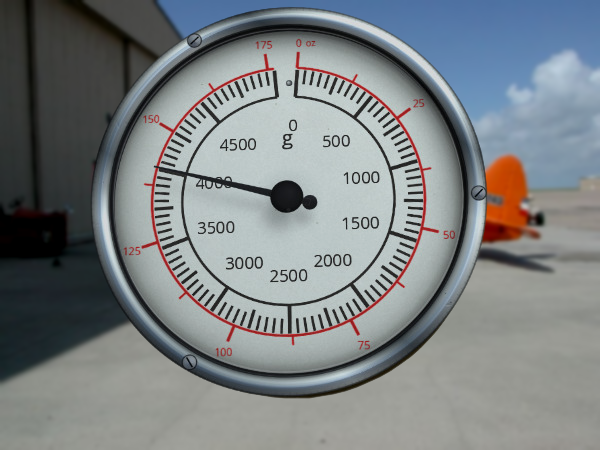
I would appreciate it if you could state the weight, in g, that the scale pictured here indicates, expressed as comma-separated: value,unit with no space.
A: 4000,g
